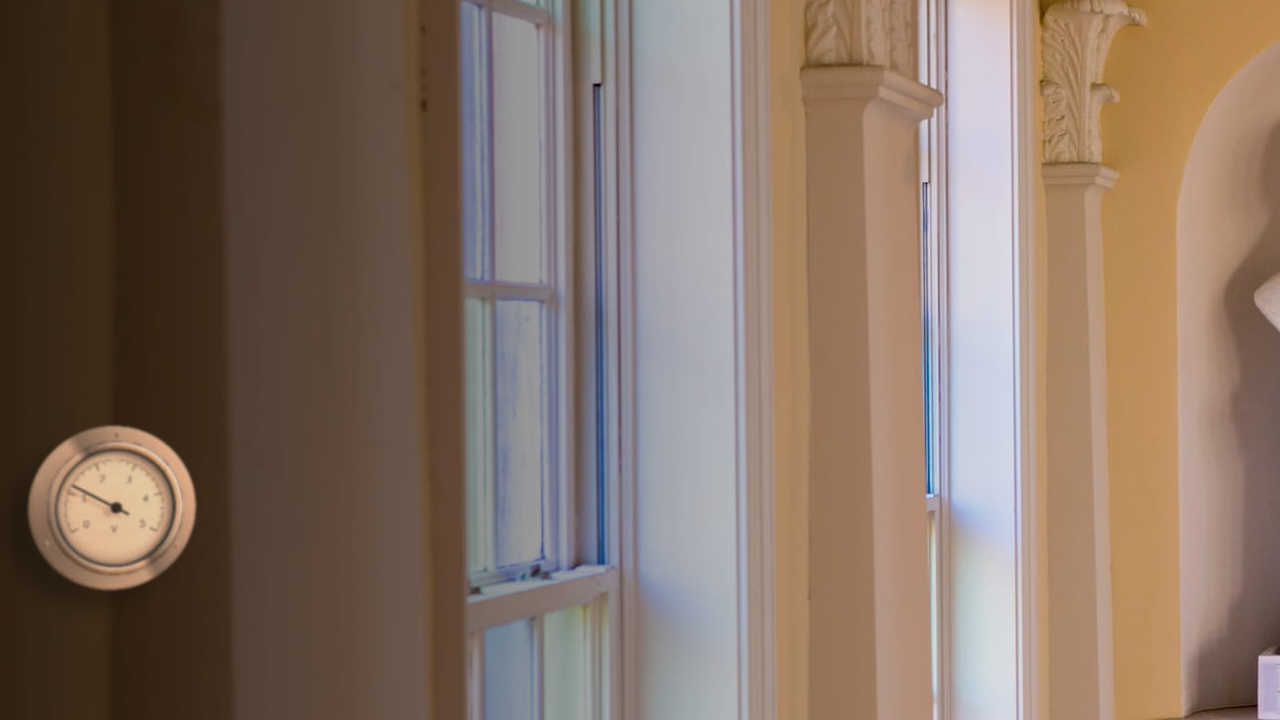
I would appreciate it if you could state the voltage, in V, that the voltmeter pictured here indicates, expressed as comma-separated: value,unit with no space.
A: 1.2,V
